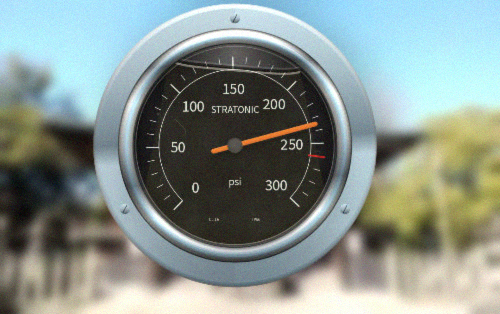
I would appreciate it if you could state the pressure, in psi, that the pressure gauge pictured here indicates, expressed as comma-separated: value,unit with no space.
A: 235,psi
